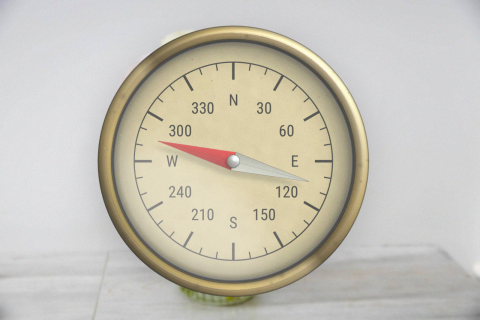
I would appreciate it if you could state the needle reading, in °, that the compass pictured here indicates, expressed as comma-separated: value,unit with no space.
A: 285,°
